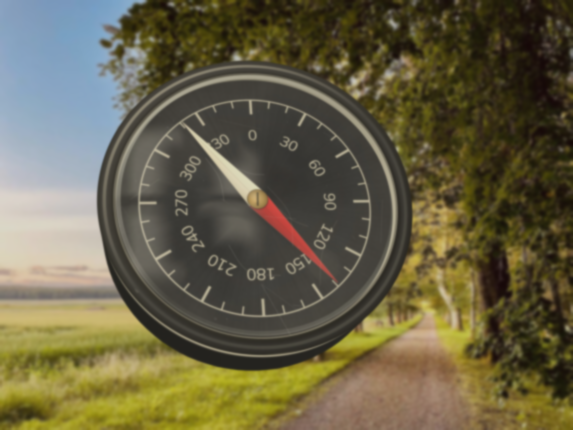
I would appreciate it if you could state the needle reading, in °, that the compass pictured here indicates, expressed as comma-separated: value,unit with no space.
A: 140,°
